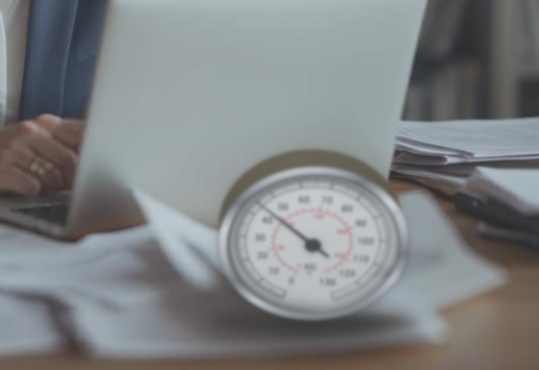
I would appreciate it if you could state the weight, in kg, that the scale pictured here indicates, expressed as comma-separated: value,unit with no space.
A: 45,kg
